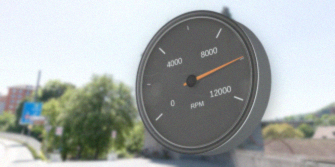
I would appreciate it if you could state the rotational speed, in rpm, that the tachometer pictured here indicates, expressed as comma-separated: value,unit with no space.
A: 10000,rpm
